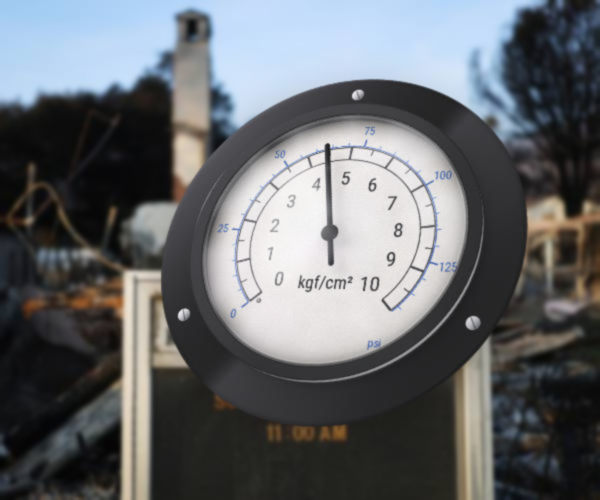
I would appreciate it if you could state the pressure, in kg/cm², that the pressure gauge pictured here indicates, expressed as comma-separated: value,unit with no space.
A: 4.5,kg/cm²
